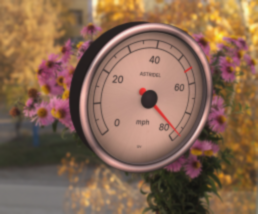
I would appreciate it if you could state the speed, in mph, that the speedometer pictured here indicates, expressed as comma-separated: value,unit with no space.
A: 77.5,mph
